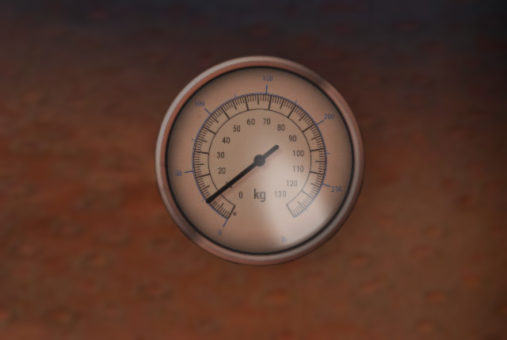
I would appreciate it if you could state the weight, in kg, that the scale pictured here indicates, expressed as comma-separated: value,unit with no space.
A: 10,kg
